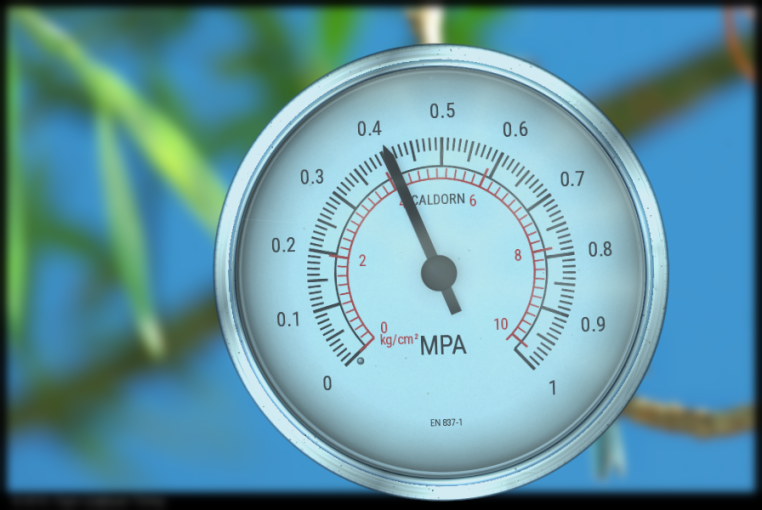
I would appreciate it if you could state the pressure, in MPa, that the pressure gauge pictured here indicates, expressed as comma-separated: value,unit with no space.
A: 0.41,MPa
